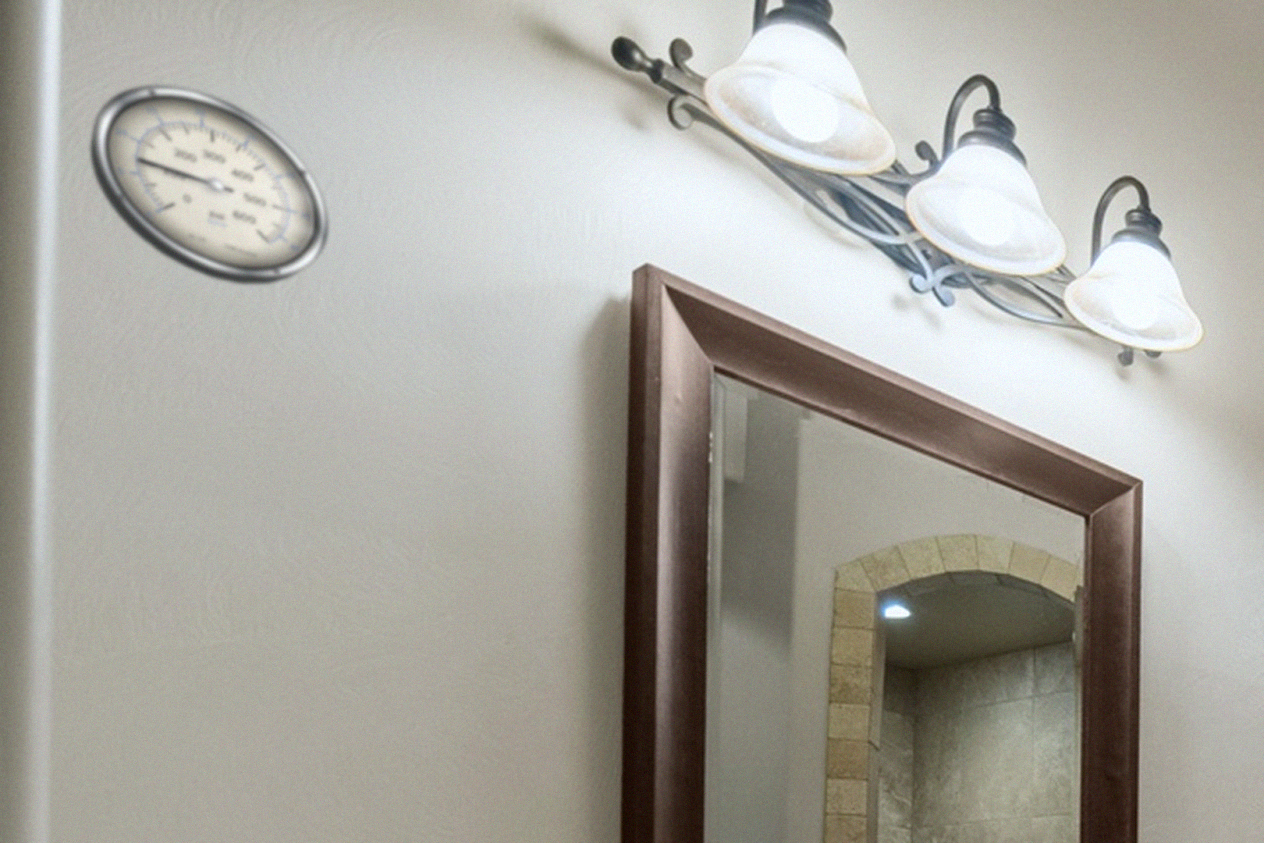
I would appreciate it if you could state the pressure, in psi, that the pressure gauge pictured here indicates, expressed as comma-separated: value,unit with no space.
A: 100,psi
